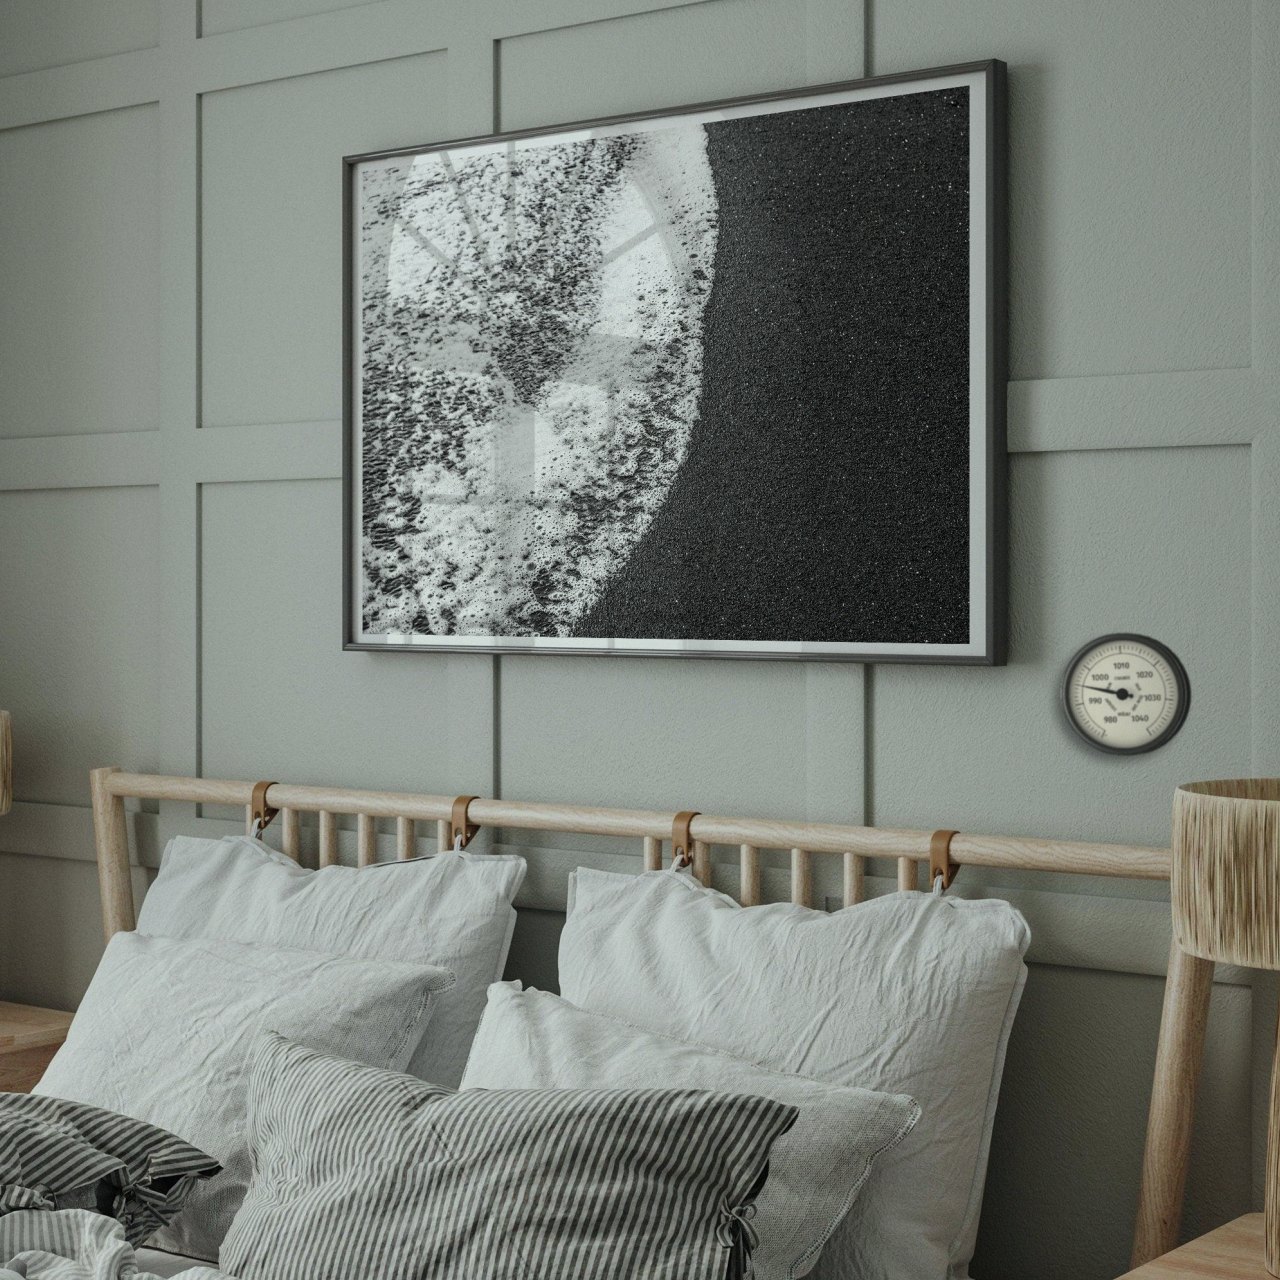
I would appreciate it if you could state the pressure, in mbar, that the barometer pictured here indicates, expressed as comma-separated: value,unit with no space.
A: 995,mbar
